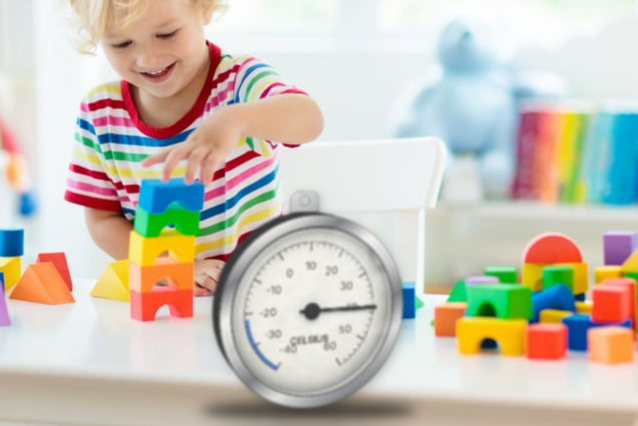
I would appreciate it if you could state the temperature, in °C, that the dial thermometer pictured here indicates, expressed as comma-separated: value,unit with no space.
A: 40,°C
